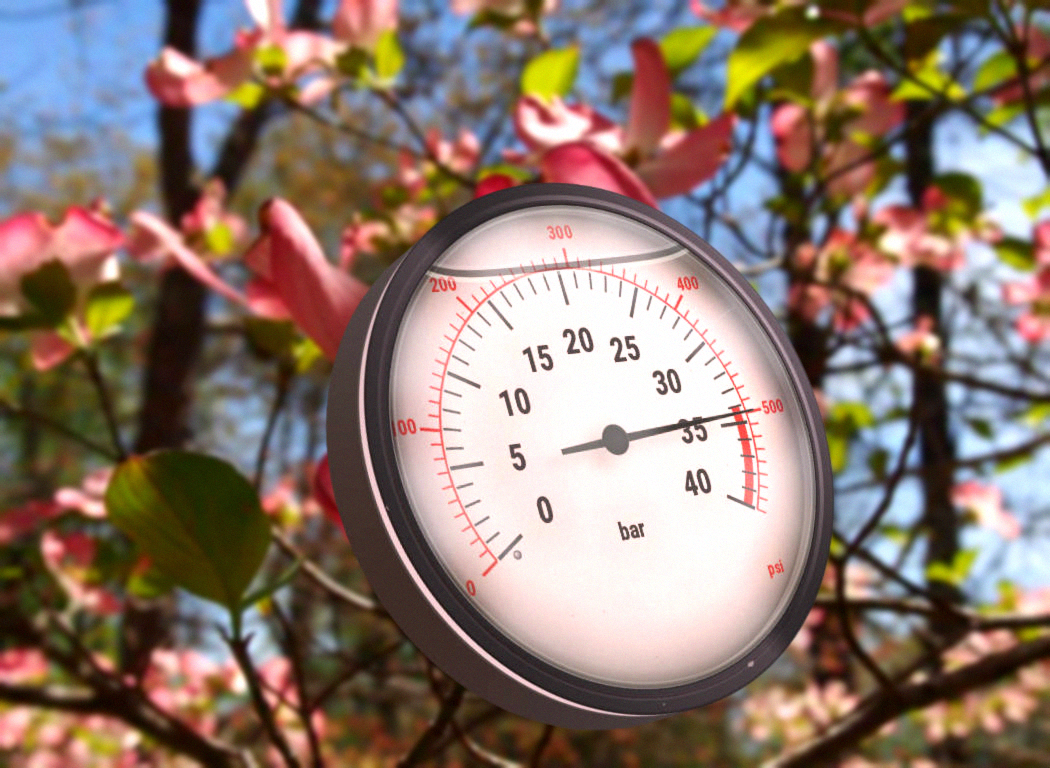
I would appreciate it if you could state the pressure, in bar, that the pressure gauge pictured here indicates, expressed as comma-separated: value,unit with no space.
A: 34.5,bar
